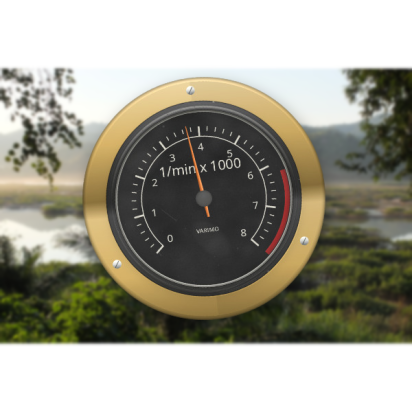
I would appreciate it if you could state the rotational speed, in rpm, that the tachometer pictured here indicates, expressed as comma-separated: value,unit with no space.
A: 3700,rpm
